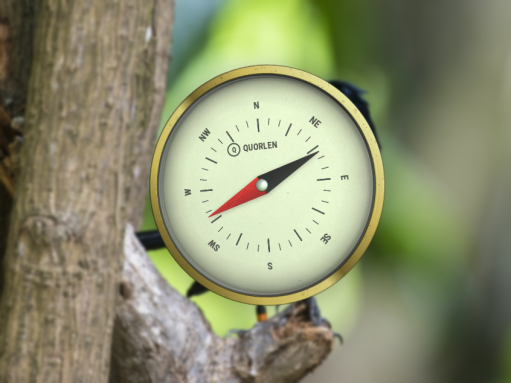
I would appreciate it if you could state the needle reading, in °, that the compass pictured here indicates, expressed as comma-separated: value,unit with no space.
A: 245,°
